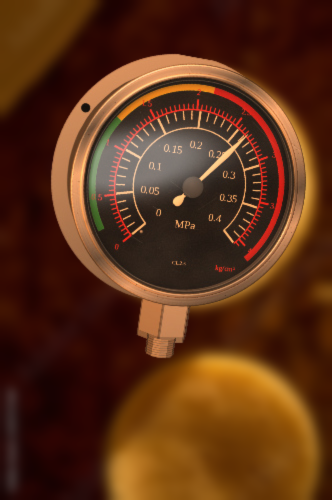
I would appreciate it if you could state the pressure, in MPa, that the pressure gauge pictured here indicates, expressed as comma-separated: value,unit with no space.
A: 0.26,MPa
